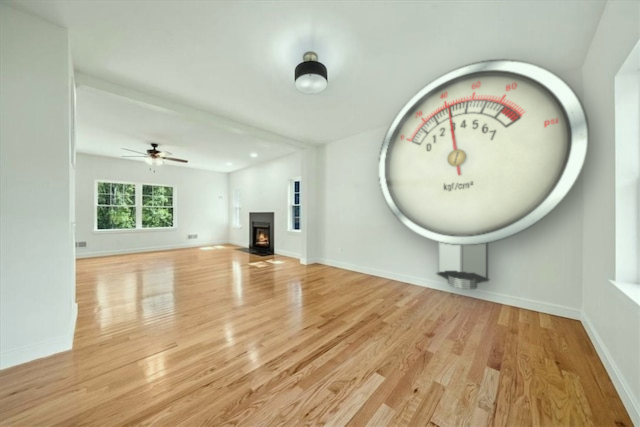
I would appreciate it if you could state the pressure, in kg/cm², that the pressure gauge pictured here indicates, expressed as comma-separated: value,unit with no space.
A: 3,kg/cm²
